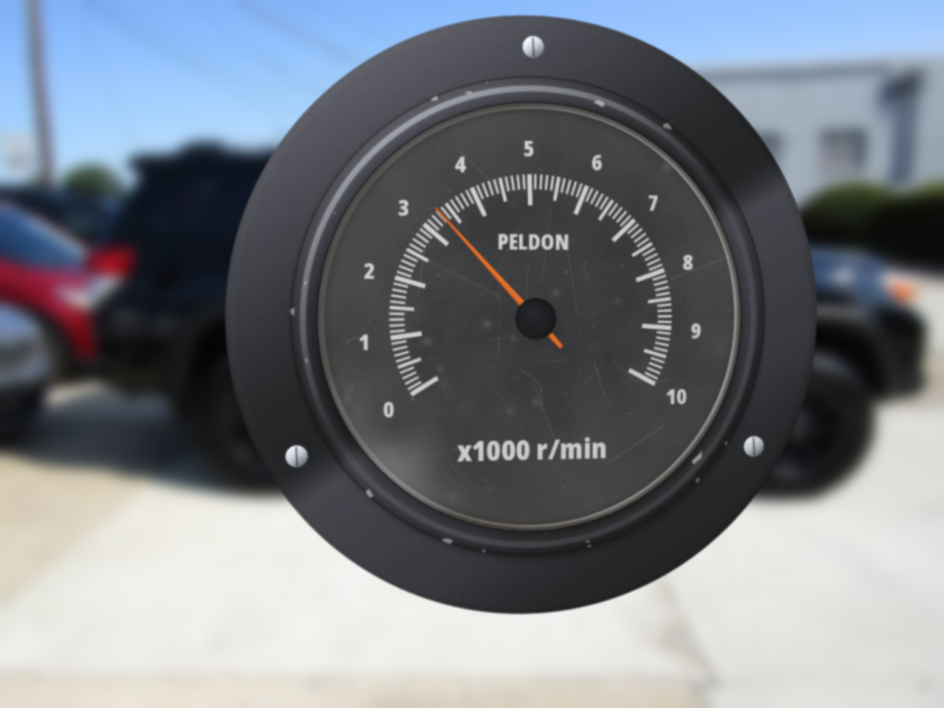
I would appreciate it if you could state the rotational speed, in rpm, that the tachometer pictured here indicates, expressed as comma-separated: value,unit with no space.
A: 3300,rpm
